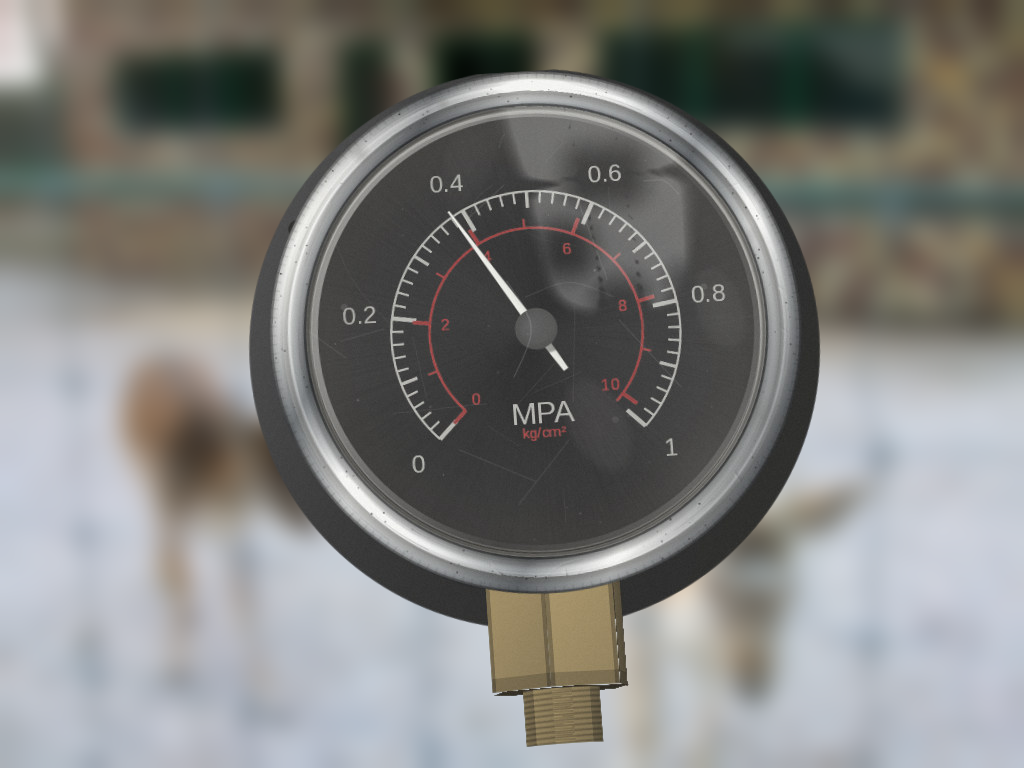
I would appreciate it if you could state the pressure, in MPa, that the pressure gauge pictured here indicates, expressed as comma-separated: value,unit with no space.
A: 0.38,MPa
